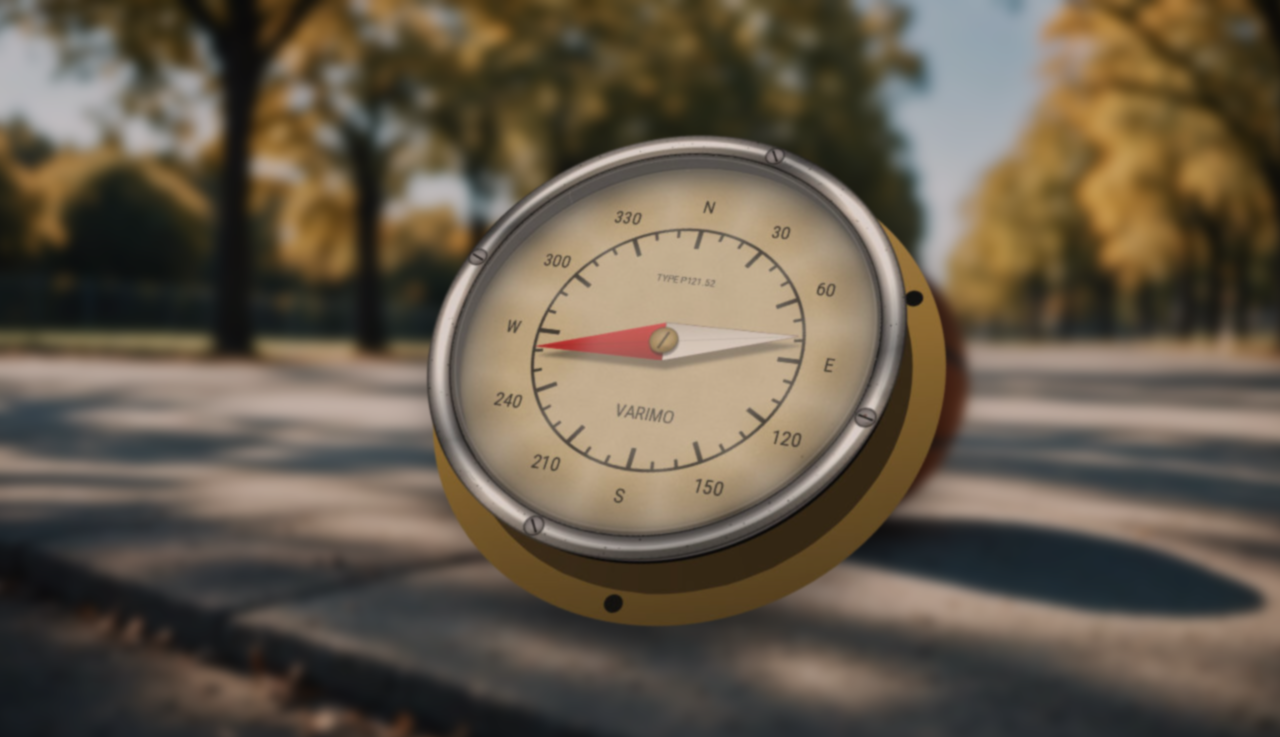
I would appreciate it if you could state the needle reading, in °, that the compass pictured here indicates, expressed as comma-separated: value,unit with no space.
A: 260,°
